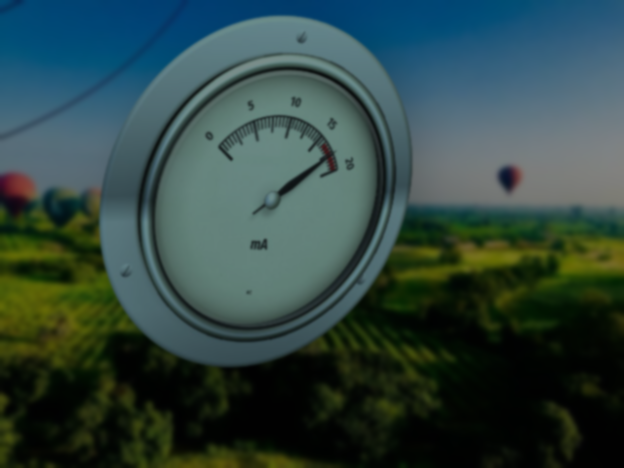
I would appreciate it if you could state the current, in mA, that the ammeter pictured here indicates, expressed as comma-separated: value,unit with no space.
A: 17.5,mA
